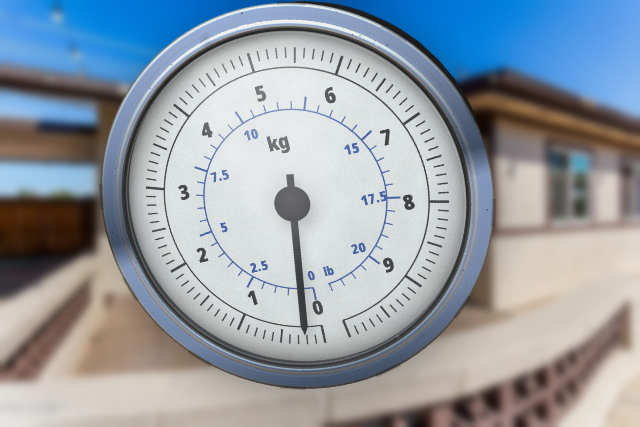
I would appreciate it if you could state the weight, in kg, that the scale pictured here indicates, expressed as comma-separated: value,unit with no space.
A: 0.2,kg
